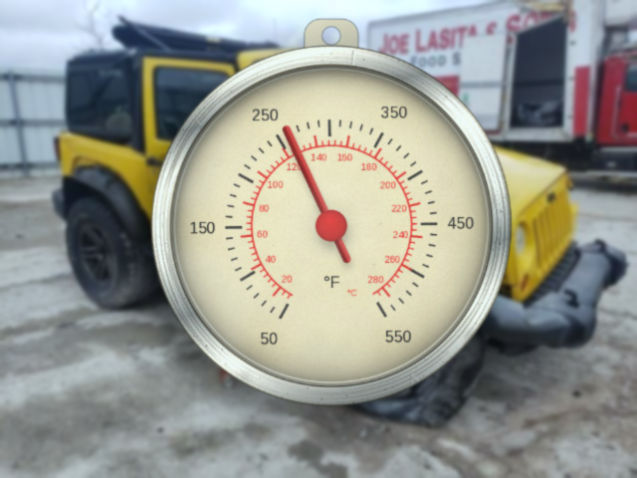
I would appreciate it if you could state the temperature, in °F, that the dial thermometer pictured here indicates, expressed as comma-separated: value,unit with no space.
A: 260,°F
